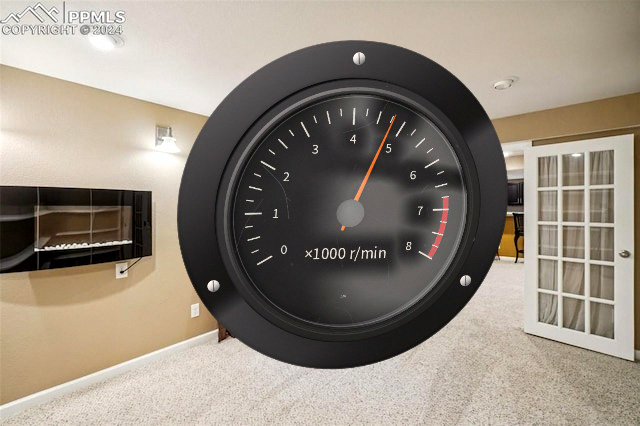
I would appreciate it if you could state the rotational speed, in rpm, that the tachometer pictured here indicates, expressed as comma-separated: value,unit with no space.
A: 4750,rpm
